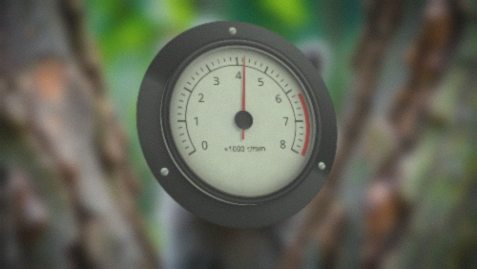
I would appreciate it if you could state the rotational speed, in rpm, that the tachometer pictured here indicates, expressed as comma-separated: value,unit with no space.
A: 4200,rpm
